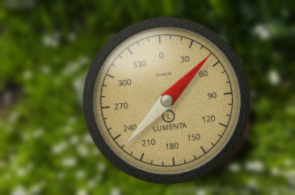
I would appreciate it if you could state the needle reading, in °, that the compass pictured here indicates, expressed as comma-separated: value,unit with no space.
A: 50,°
